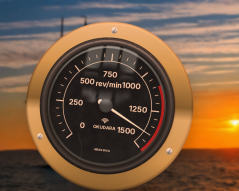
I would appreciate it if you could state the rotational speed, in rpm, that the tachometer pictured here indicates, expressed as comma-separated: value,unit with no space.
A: 1400,rpm
